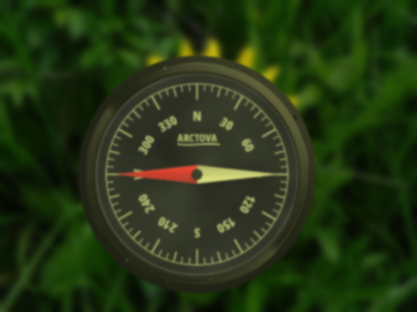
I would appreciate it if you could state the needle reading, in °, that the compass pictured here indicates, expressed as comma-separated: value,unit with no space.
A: 270,°
